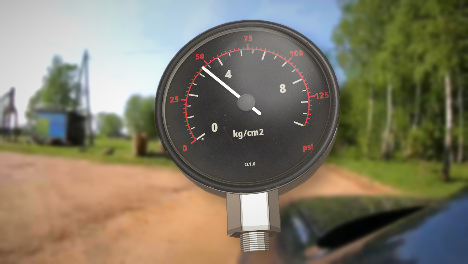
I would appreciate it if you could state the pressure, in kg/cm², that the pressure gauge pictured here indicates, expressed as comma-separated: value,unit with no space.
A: 3.25,kg/cm²
